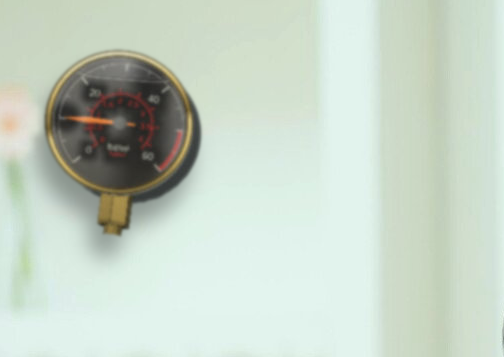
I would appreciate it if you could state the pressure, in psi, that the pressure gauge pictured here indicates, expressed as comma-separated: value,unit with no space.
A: 10,psi
